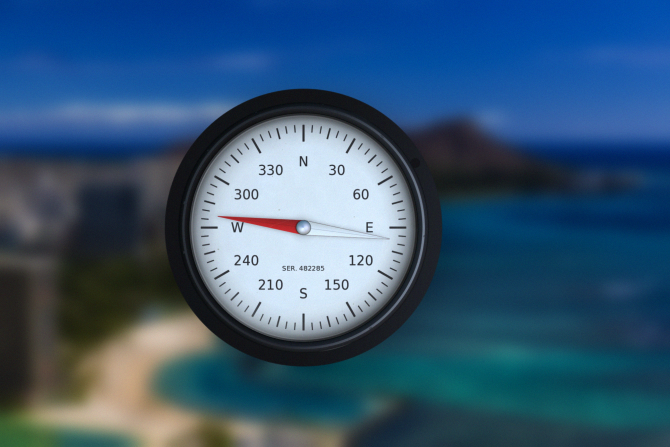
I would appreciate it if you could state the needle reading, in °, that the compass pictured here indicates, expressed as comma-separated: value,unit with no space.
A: 277.5,°
